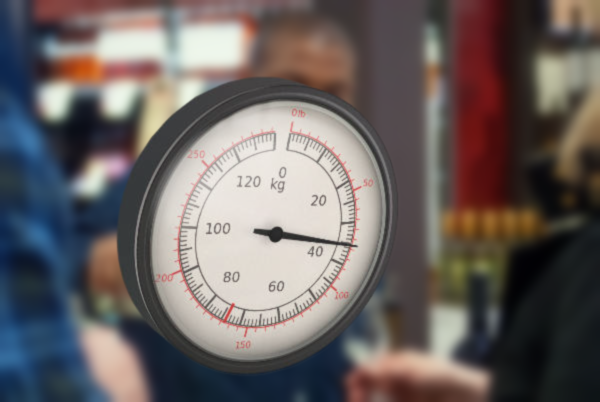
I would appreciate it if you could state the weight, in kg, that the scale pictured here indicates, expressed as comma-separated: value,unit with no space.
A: 35,kg
